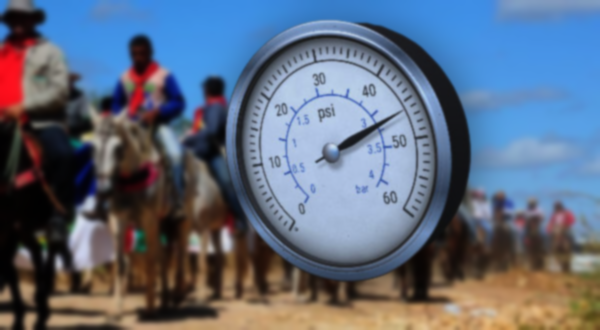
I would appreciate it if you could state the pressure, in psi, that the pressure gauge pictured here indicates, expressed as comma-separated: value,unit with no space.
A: 46,psi
